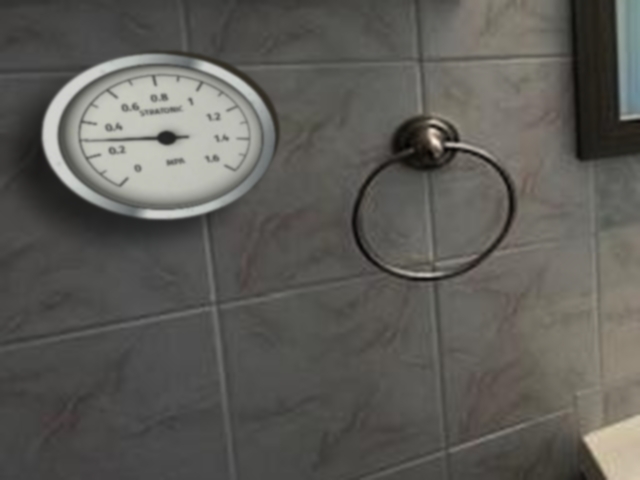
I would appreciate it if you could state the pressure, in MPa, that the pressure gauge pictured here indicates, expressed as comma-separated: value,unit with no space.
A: 0.3,MPa
